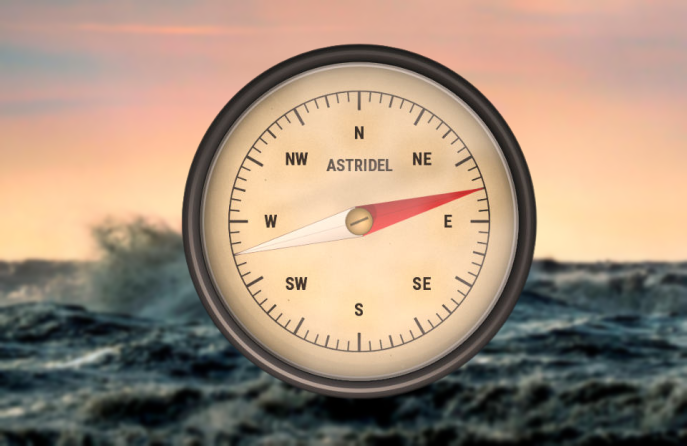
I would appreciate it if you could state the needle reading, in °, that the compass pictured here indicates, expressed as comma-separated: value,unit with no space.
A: 75,°
